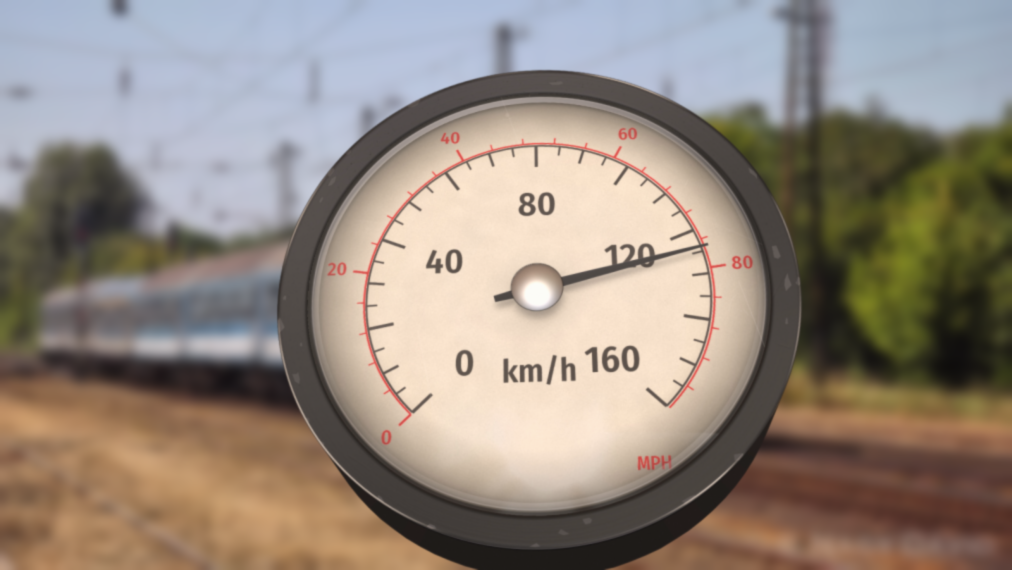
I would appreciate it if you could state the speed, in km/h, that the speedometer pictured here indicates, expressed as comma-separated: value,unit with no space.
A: 125,km/h
